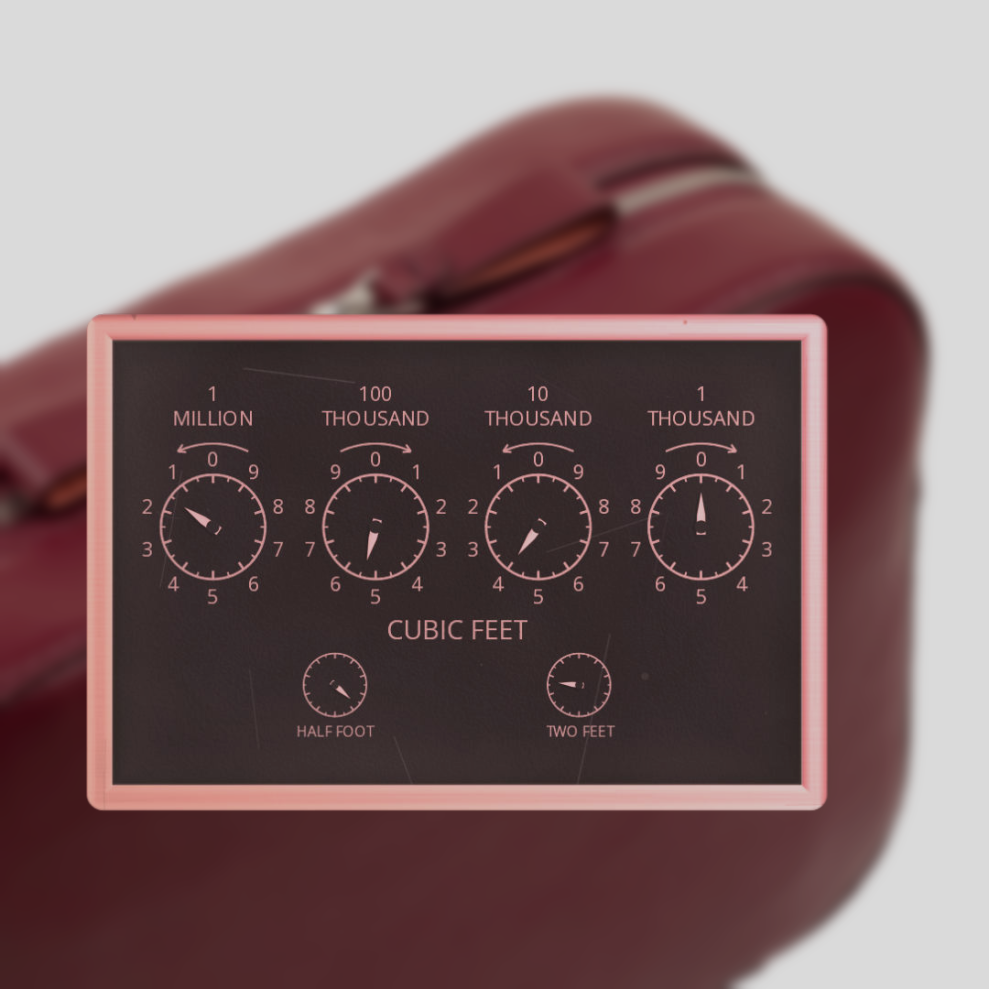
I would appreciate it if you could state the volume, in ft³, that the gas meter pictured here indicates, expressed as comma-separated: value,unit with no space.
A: 154000,ft³
